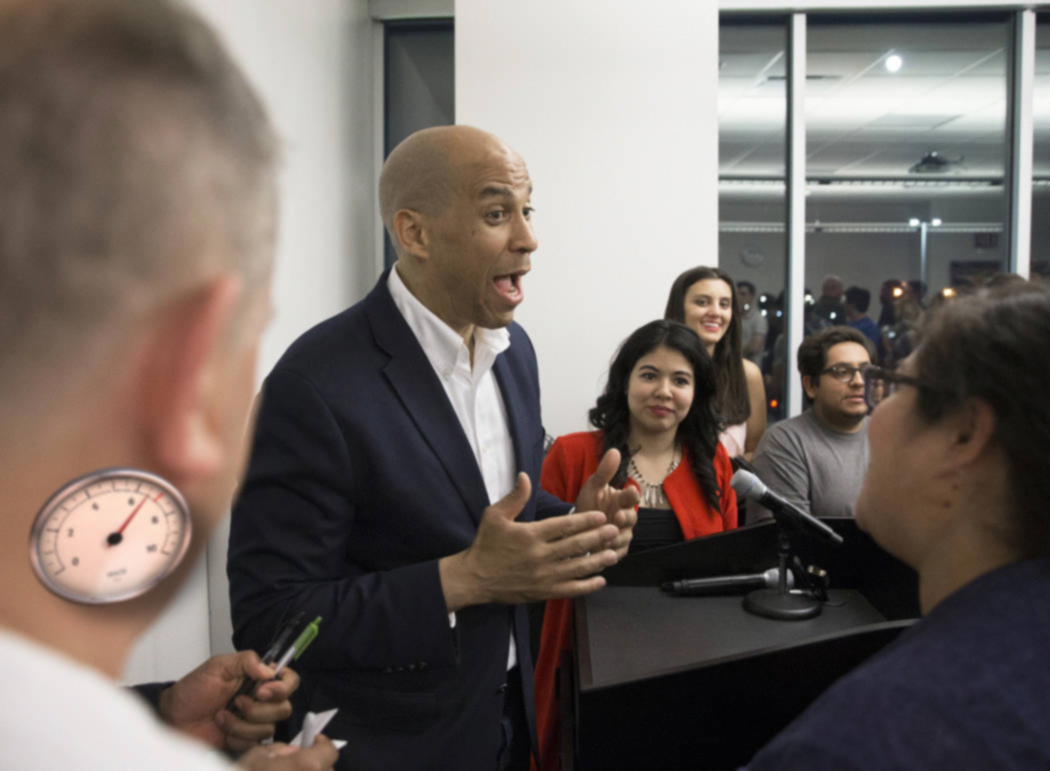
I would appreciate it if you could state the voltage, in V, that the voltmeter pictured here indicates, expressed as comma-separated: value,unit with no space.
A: 6.5,V
